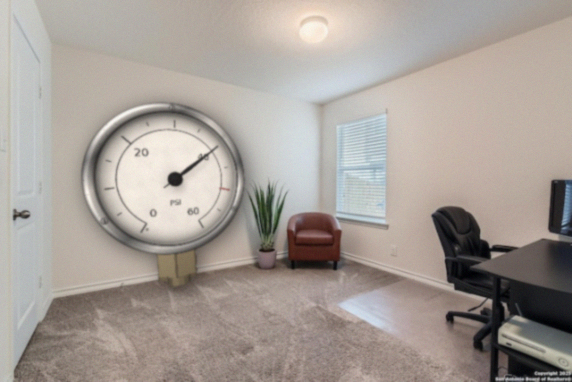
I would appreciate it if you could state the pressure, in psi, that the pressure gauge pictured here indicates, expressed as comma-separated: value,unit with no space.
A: 40,psi
